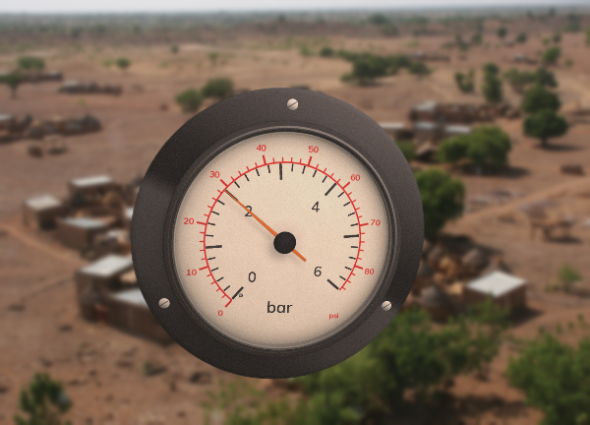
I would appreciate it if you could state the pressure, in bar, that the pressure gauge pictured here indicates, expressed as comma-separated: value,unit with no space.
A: 2,bar
